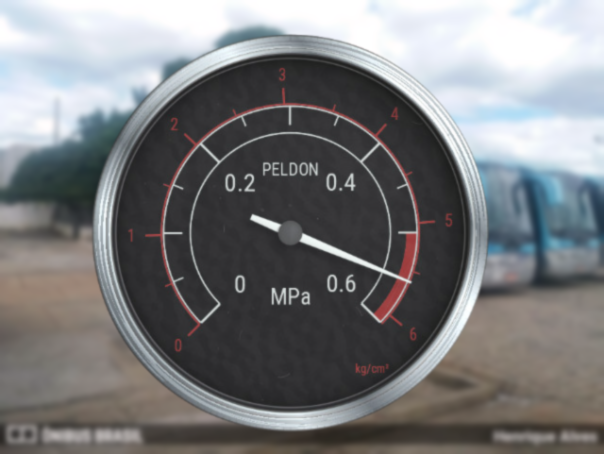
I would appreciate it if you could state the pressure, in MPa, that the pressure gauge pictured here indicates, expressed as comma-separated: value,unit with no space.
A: 0.55,MPa
